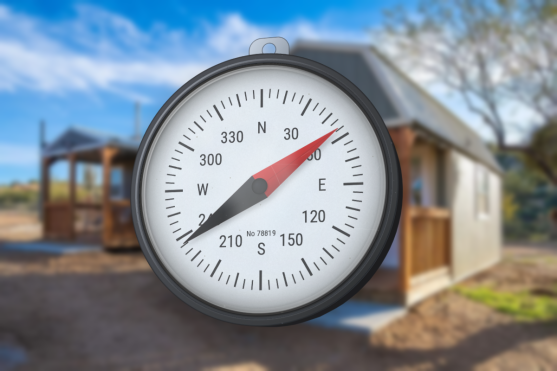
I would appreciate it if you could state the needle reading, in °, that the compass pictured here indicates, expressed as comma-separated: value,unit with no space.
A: 55,°
